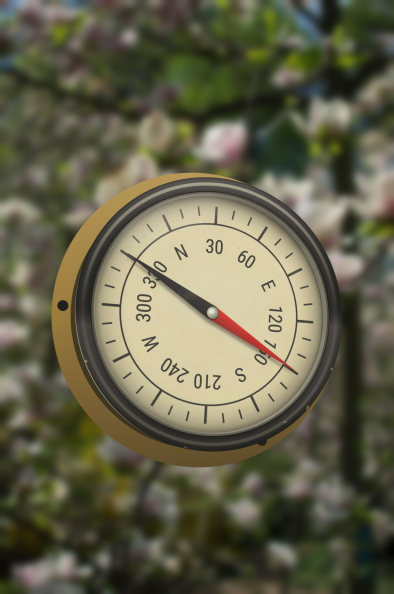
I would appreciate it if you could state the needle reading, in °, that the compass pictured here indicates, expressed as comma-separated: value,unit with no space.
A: 150,°
